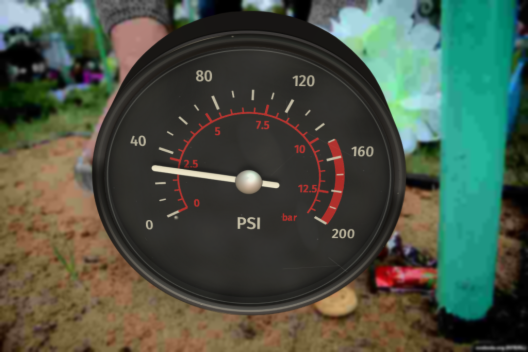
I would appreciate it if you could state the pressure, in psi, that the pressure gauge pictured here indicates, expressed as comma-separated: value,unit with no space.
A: 30,psi
